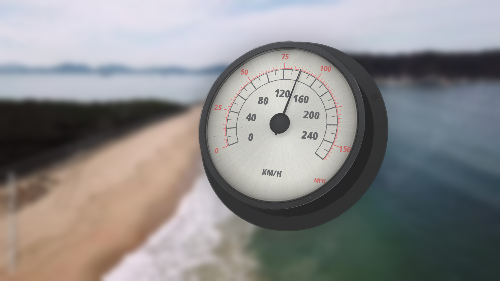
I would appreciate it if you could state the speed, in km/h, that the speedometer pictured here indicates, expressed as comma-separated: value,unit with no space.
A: 140,km/h
